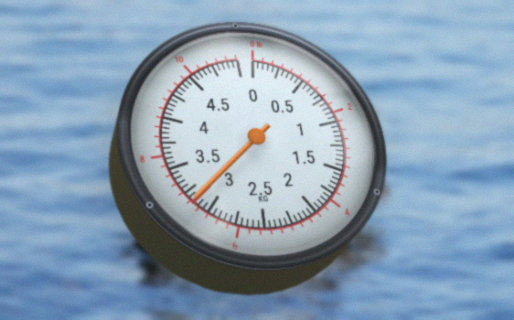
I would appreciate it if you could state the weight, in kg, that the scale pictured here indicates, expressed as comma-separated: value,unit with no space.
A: 3.15,kg
